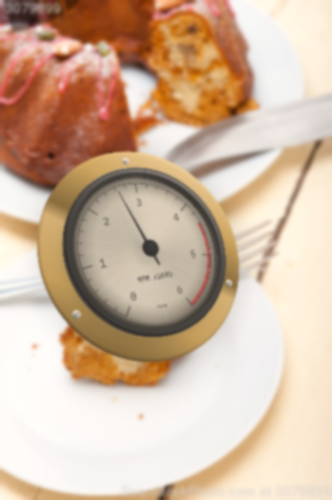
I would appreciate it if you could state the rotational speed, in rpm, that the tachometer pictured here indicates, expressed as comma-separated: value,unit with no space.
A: 2600,rpm
